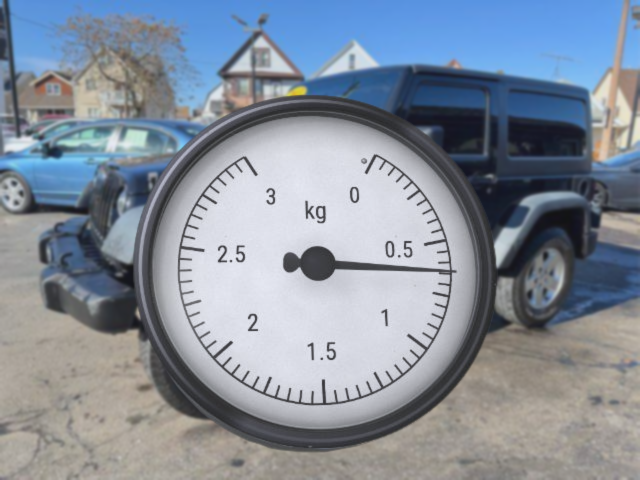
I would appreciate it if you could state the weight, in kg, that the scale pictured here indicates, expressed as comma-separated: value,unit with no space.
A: 0.65,kg
